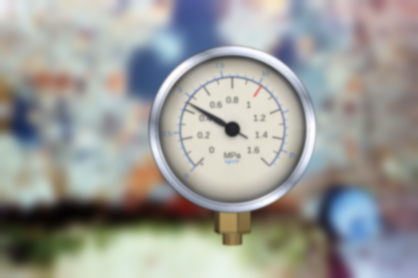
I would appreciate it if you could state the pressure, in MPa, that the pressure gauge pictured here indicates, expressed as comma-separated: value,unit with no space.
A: 0.45,MPa
